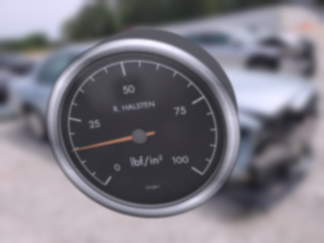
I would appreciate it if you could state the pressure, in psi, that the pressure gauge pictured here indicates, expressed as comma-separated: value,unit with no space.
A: 15,psi
